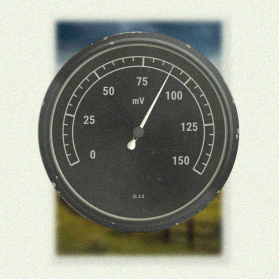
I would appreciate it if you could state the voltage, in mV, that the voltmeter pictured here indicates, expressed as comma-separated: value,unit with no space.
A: 90,mV
